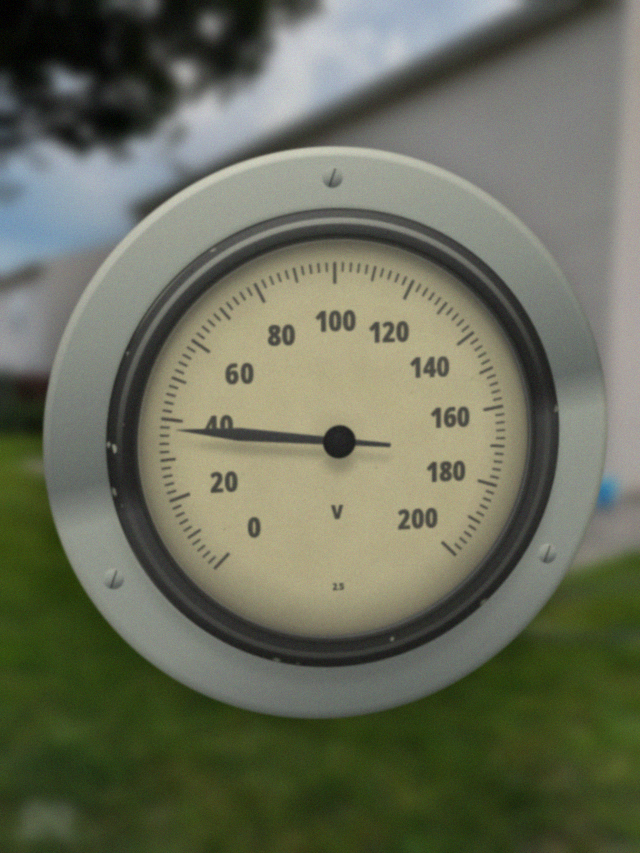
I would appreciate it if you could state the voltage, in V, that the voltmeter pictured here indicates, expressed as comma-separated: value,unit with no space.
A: 38,V
